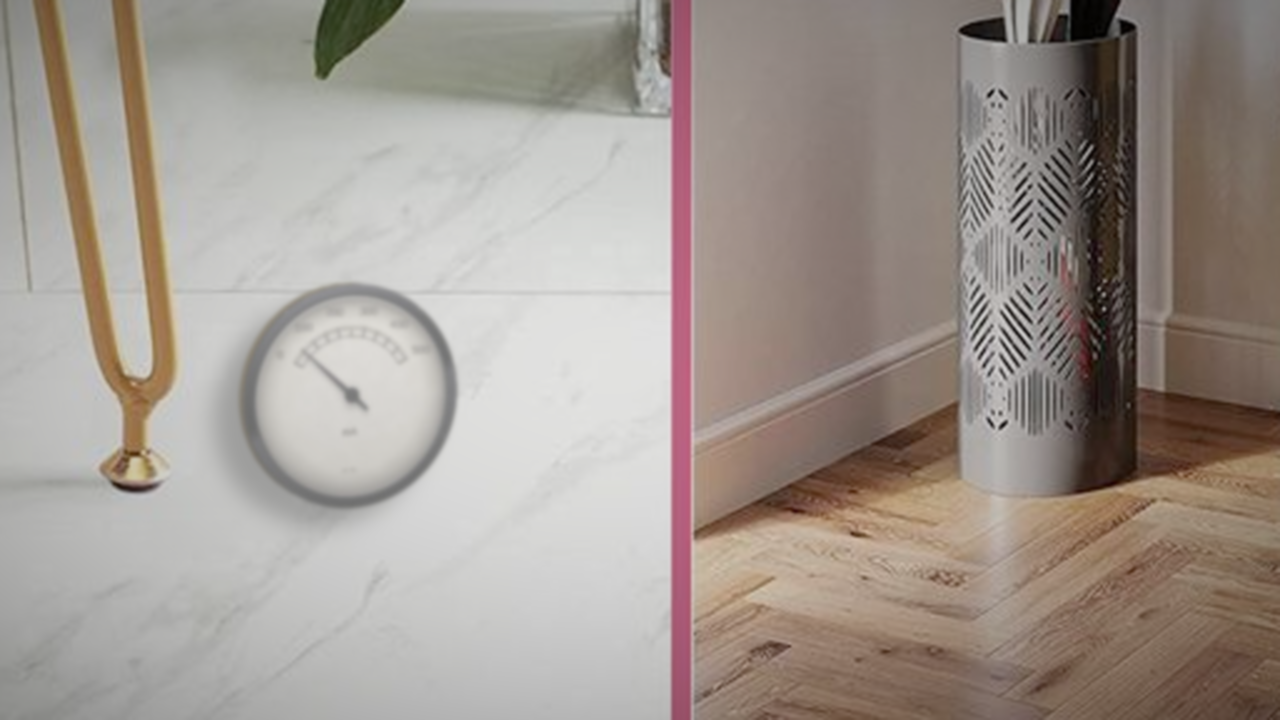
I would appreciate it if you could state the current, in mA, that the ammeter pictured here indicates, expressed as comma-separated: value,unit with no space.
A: 50,mA
